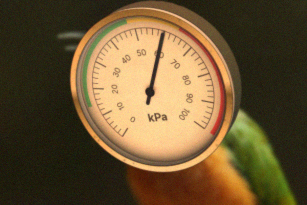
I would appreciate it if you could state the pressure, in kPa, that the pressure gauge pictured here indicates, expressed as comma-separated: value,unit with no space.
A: 60,kPa
